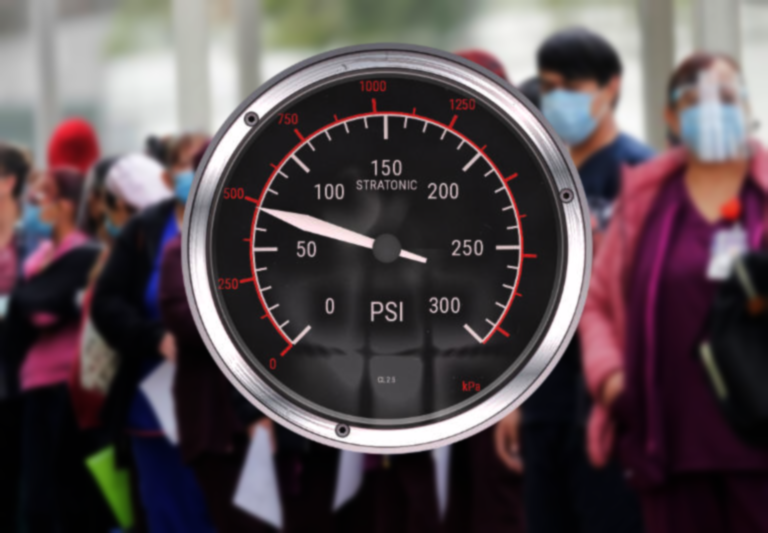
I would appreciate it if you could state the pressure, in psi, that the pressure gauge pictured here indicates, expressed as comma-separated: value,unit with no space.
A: 70,psi
